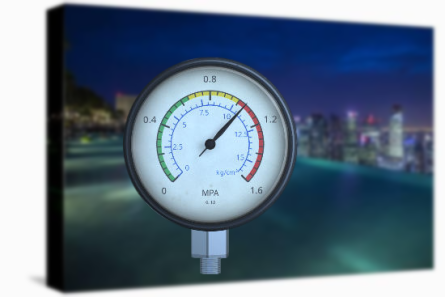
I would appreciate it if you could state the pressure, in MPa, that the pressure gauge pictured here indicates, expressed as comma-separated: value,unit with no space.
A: 1.05,MPa
